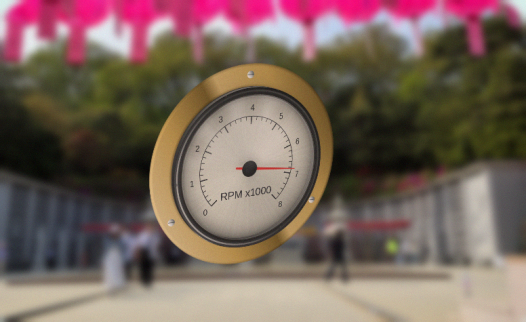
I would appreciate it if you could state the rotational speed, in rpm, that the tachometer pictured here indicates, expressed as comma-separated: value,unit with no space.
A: 6800,rpm
